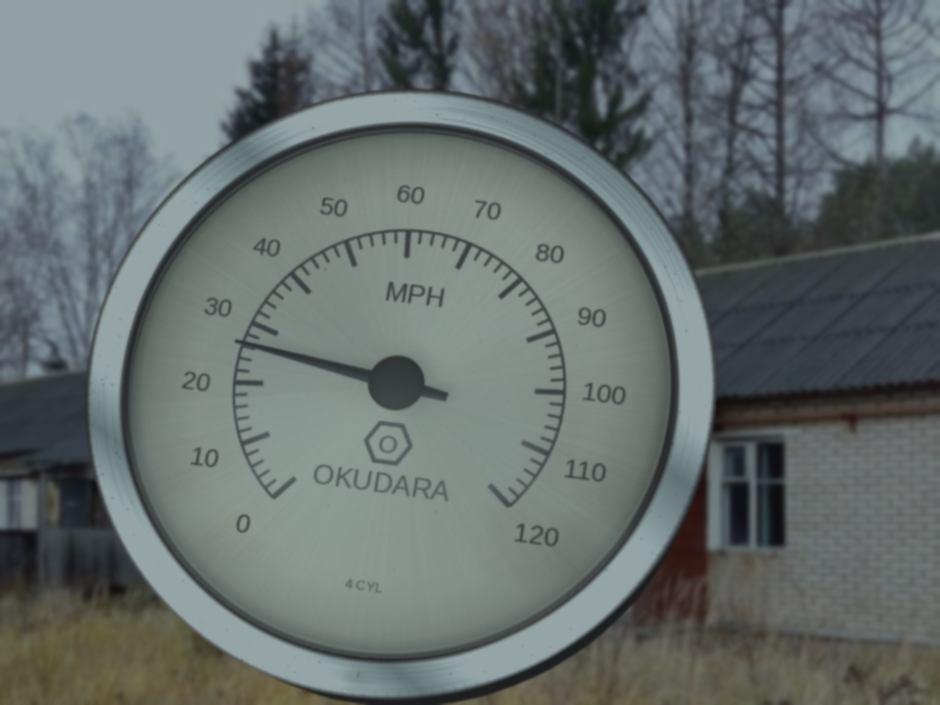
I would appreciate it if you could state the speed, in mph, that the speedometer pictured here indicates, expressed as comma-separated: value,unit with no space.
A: 26,mph
